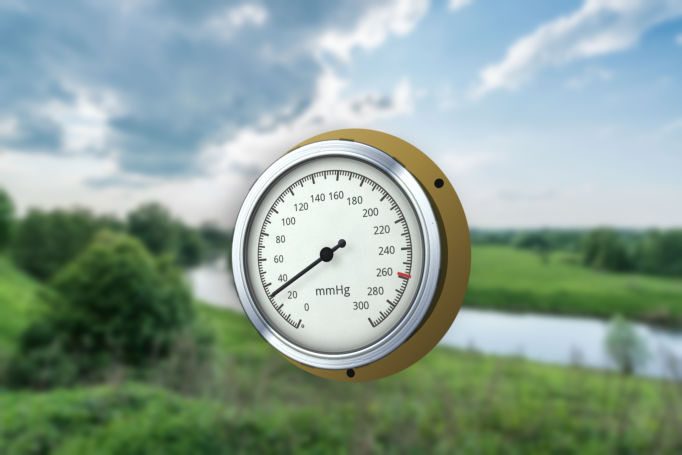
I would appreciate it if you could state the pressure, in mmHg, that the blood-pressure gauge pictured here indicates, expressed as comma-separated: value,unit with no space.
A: 30,mmHg
